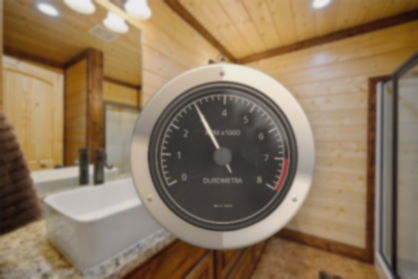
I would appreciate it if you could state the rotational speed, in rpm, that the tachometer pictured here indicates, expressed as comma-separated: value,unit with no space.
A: 3000,rpm
